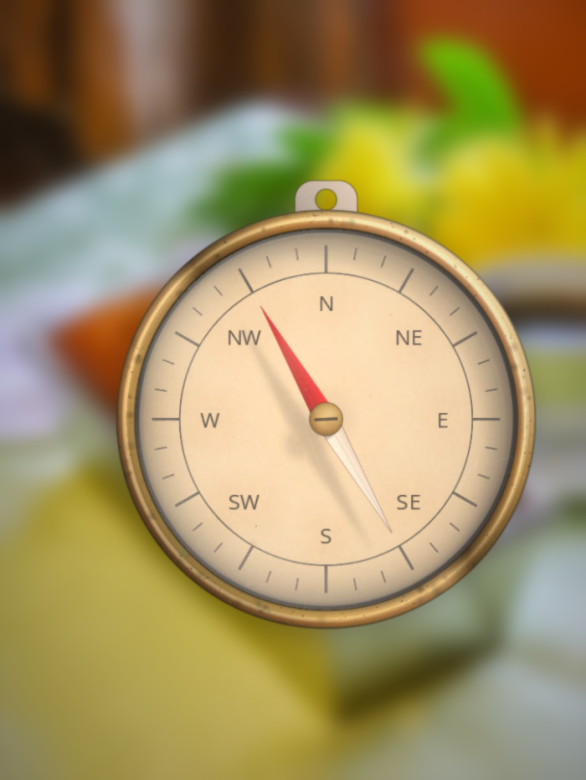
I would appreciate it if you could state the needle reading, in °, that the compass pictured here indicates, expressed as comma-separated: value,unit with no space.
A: 330,°
